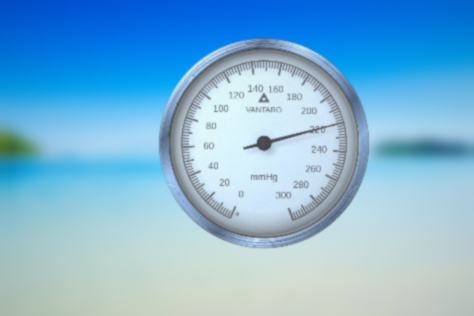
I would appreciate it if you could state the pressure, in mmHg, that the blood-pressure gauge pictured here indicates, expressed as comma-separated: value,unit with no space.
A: 220,mmHg
